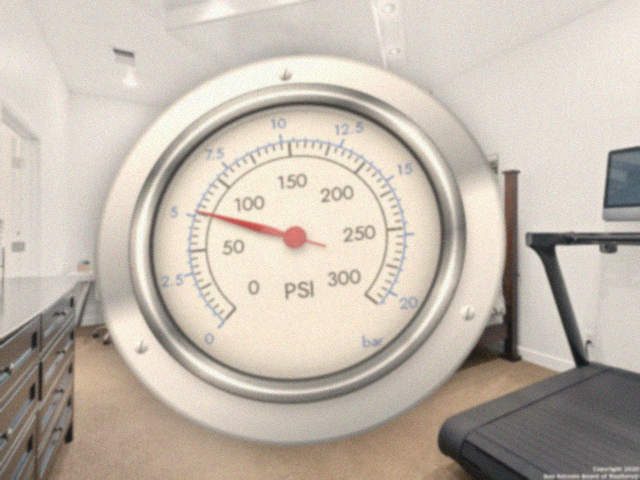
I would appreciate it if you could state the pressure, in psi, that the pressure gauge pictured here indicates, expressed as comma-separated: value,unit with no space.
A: 75,psi
